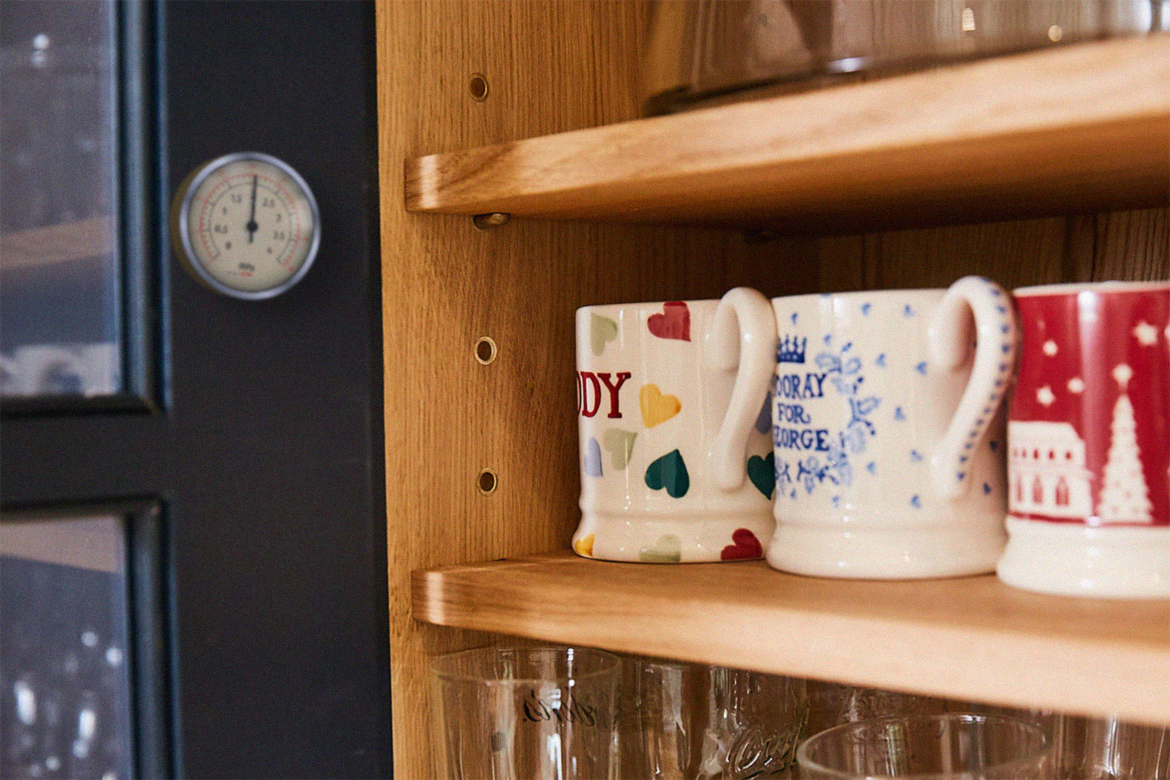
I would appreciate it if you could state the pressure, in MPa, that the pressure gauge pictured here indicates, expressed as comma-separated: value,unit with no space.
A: 2,MPa
